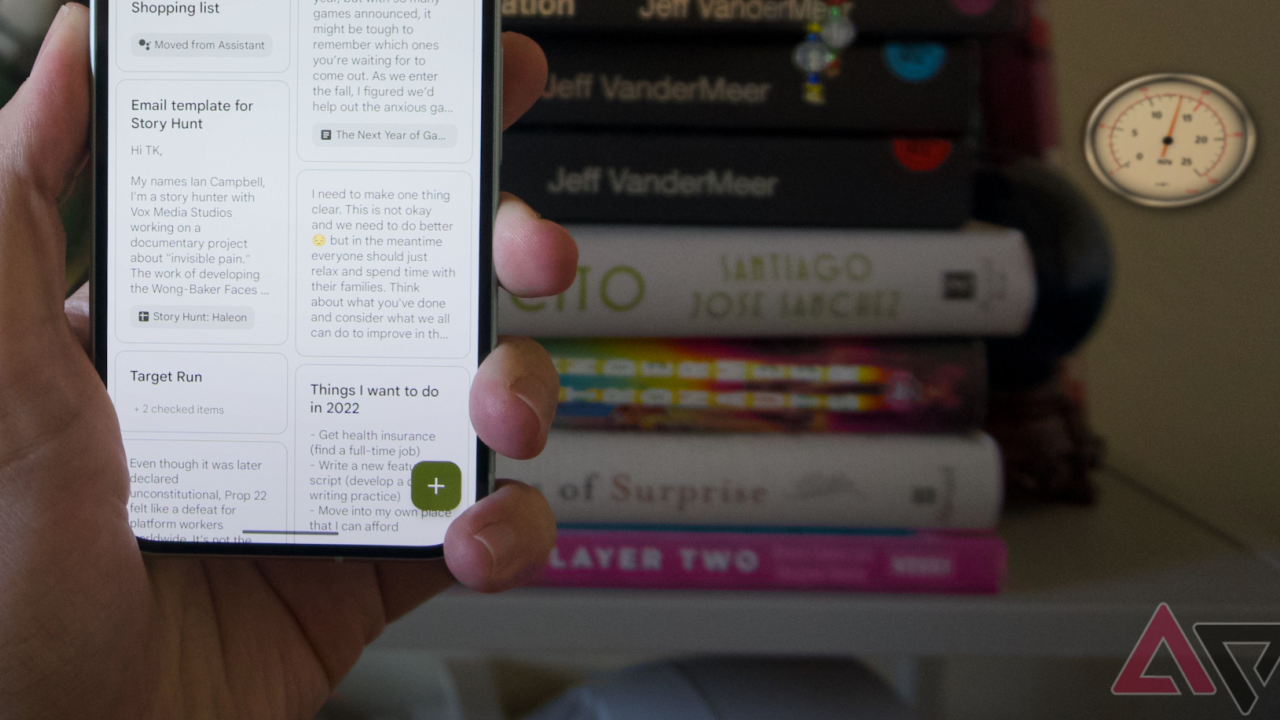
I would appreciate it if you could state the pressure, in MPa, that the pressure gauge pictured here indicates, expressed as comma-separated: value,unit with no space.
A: 13,MPa
